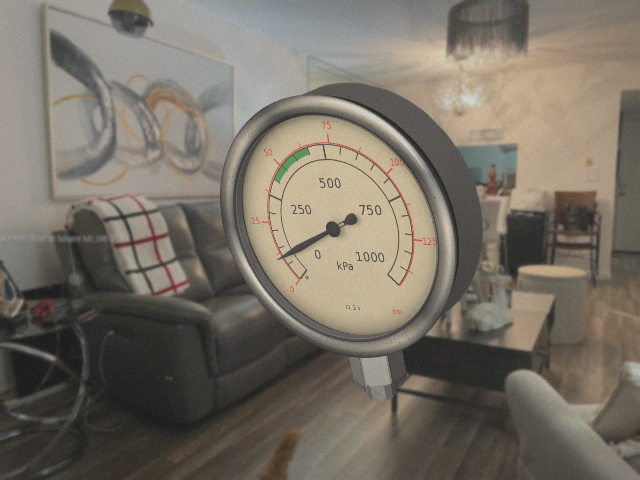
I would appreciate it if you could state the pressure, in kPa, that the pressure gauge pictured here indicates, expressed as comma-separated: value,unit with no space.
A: 75,kPa
